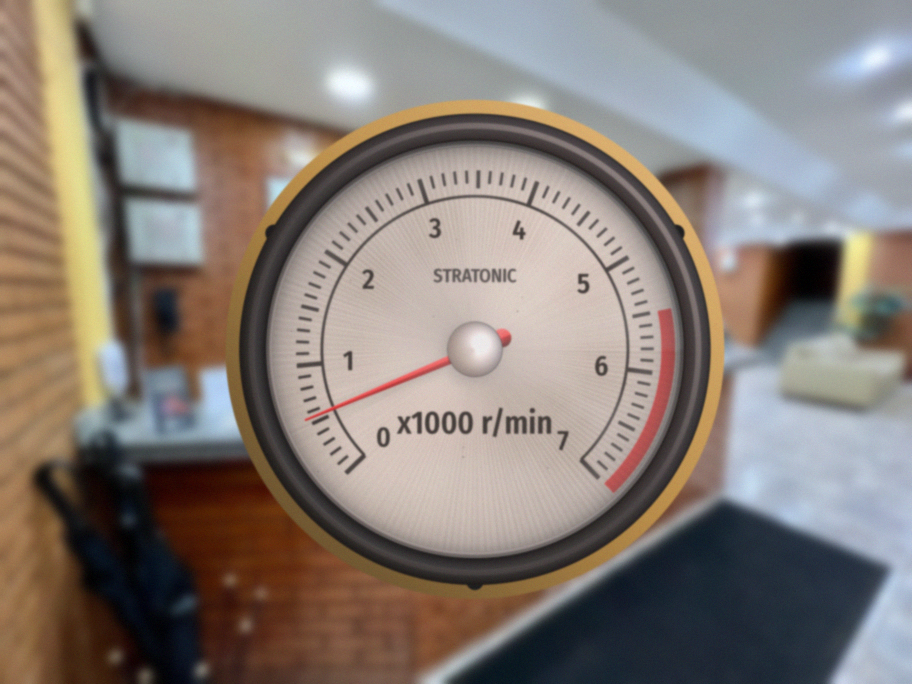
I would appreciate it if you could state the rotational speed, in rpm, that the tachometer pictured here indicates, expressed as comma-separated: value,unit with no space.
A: 550,rpm
